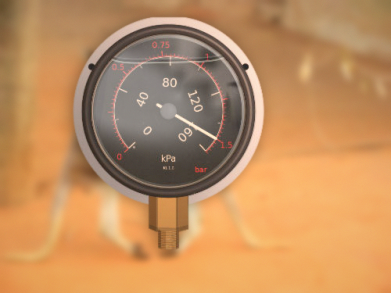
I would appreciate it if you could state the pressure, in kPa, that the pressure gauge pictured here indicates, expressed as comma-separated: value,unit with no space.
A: 150,kPa
